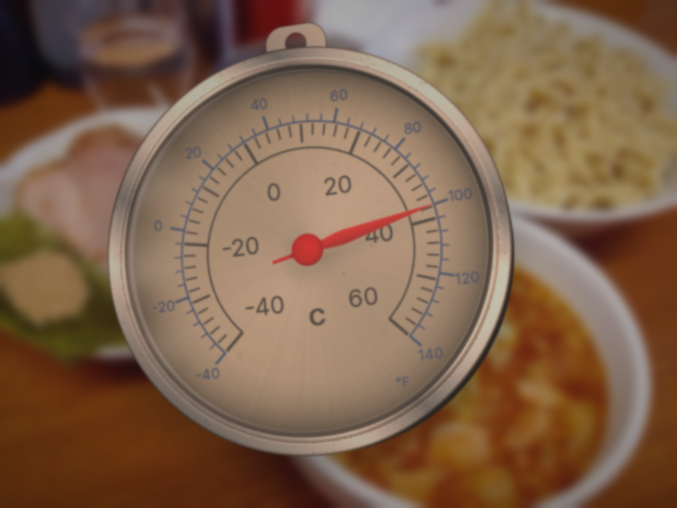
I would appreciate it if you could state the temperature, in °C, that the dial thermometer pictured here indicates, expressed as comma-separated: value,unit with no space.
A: 38,°C
